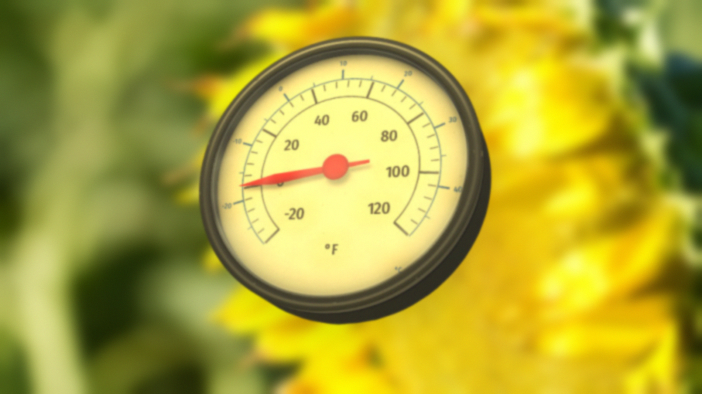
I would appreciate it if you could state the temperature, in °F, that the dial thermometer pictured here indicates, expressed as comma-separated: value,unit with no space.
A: 0,°F
